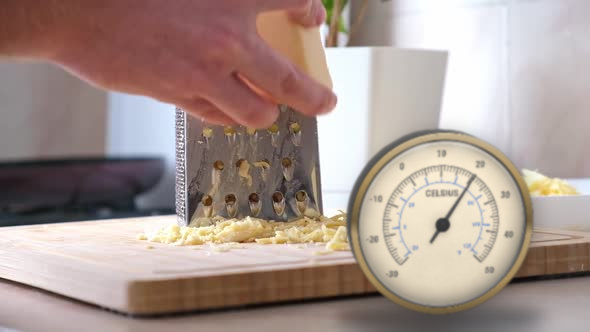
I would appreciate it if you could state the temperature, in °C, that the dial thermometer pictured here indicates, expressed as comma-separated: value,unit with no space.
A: 20,°C
